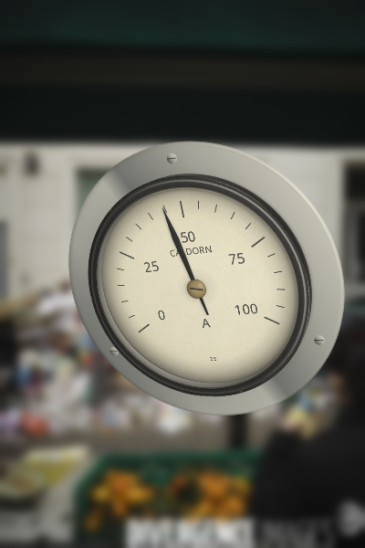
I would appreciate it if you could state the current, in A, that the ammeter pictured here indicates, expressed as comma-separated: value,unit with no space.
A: 45,A
